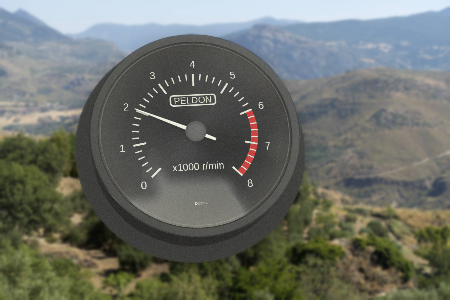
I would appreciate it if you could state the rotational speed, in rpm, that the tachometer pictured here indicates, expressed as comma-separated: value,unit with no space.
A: 2000,rpm
